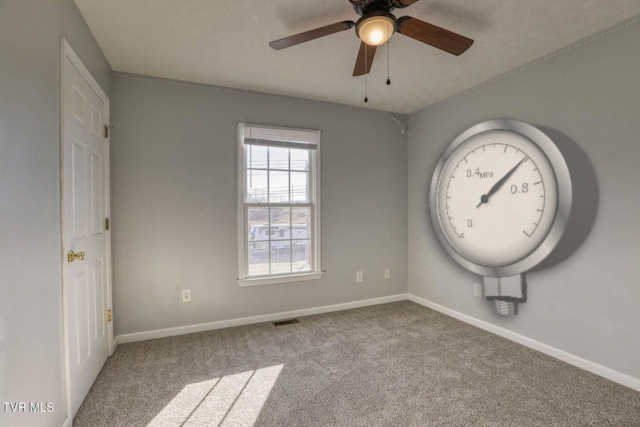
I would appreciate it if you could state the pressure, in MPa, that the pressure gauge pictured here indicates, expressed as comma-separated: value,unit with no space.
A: 0.7,MPa
